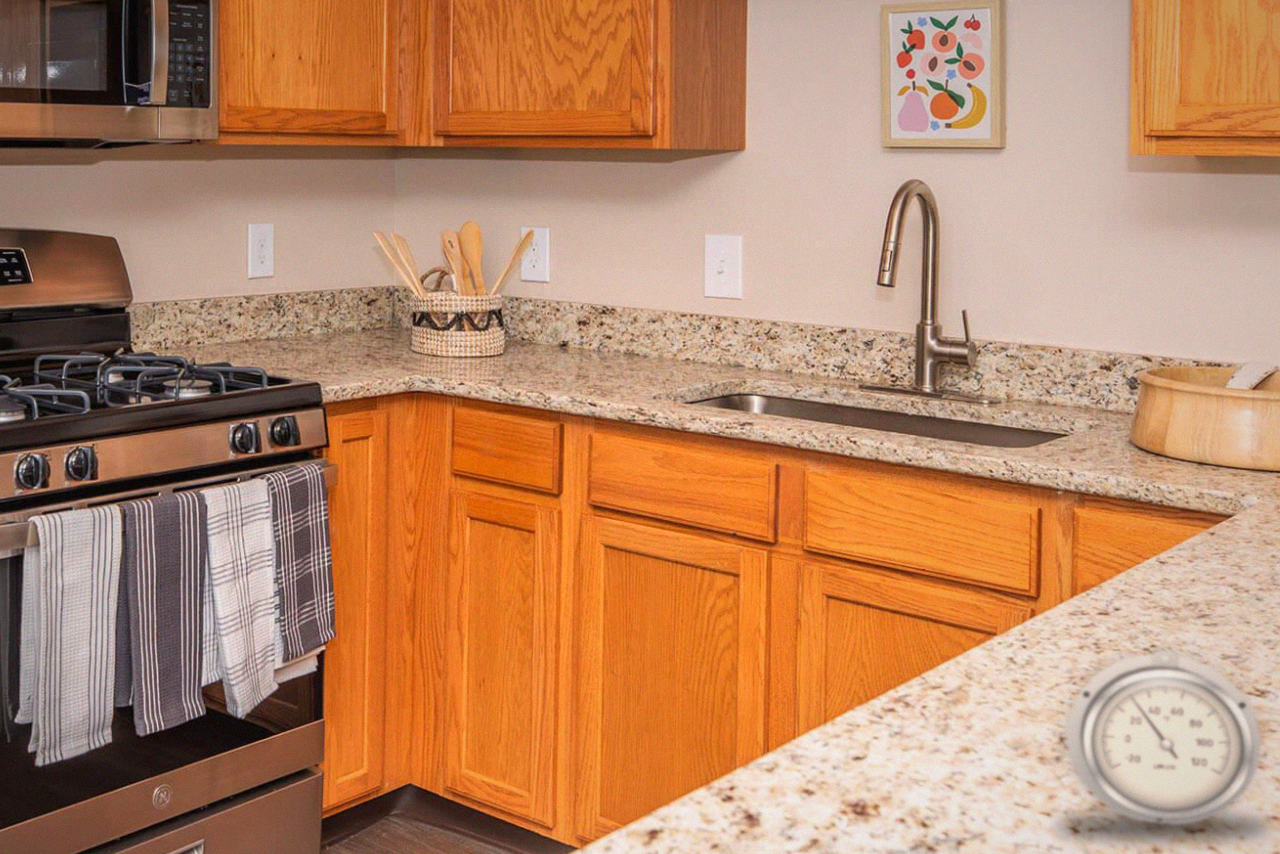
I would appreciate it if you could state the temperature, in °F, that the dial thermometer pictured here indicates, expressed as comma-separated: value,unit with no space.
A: 30,°F
